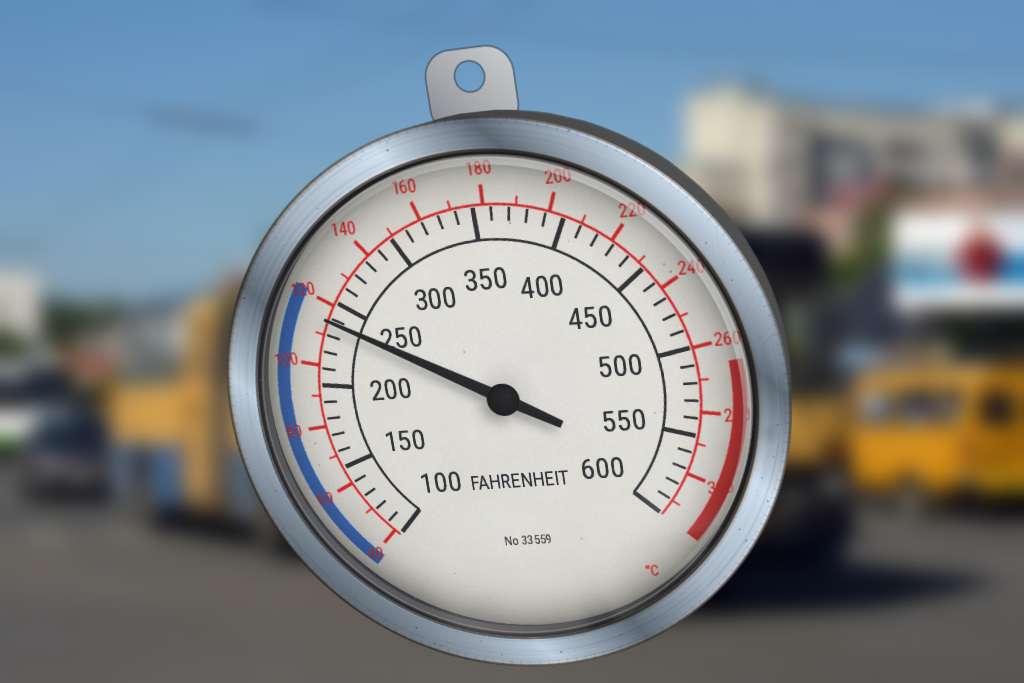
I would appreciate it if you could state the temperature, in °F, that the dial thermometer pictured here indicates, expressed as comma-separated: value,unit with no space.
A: 240,°F
